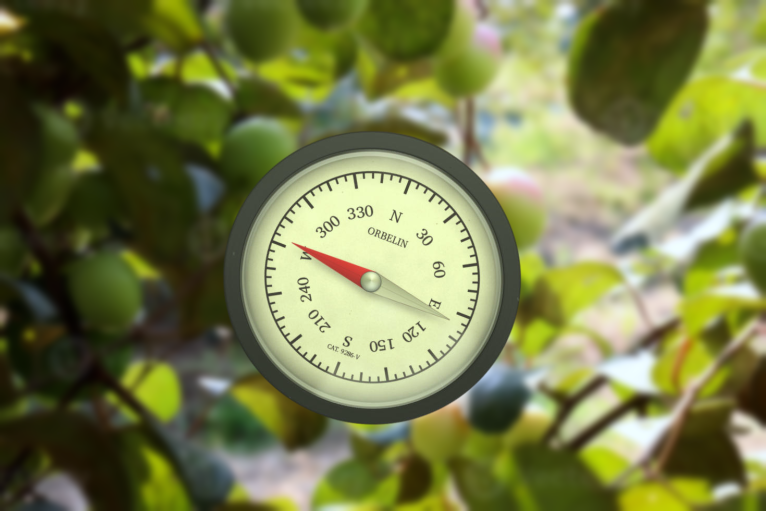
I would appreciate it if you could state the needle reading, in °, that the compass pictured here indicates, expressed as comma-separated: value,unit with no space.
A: 275,°
